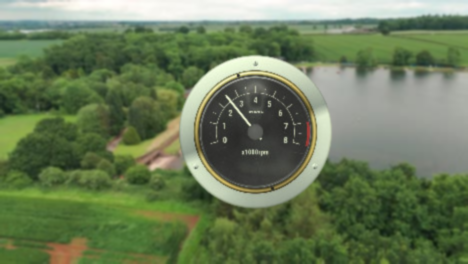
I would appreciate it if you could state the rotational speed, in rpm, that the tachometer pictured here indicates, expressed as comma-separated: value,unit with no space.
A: 2500,rpm
